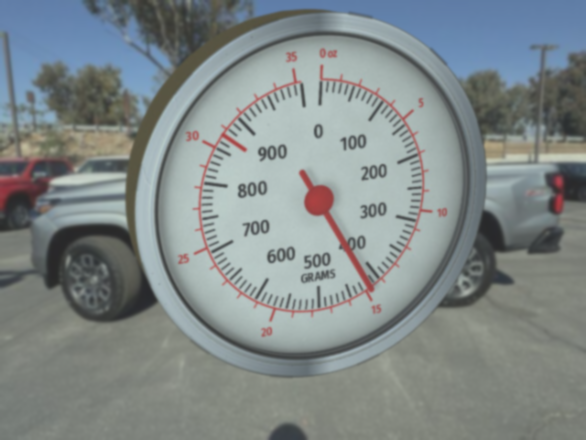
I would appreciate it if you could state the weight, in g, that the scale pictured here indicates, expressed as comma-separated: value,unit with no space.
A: 420,g
